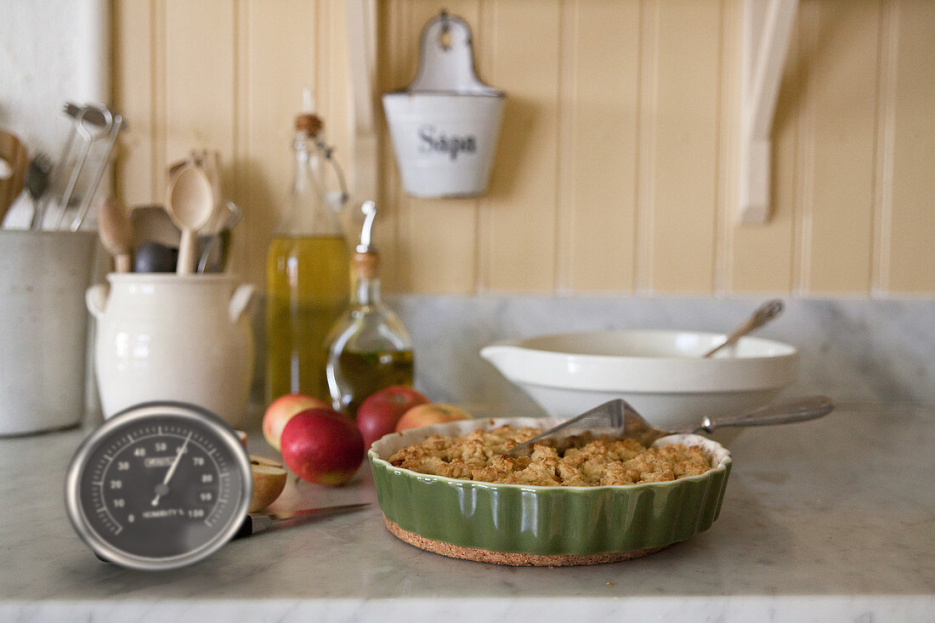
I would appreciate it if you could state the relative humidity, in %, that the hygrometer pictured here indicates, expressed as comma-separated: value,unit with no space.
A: 60,%
